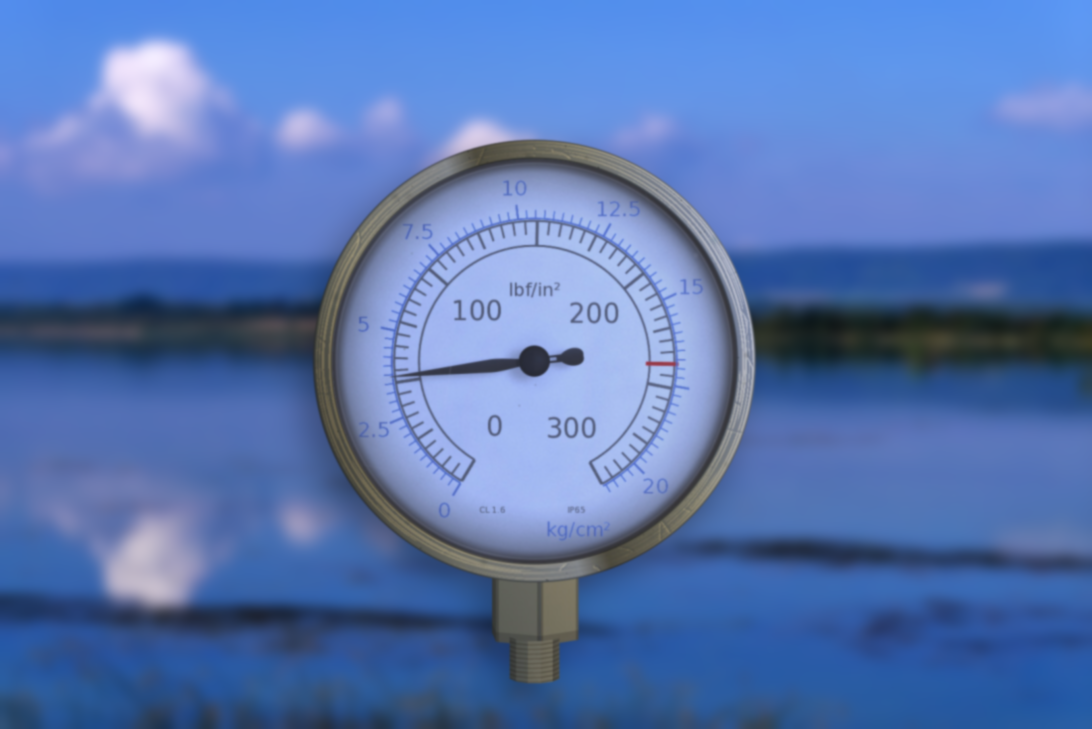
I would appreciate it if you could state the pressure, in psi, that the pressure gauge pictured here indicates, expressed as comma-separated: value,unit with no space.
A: 52.5,psi
